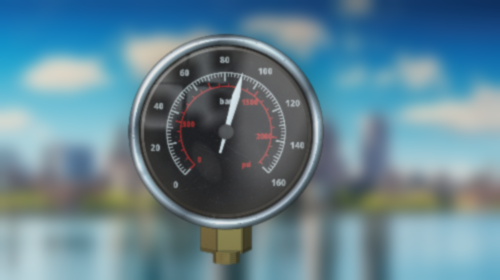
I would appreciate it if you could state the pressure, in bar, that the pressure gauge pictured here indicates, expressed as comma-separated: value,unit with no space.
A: 90,bar
